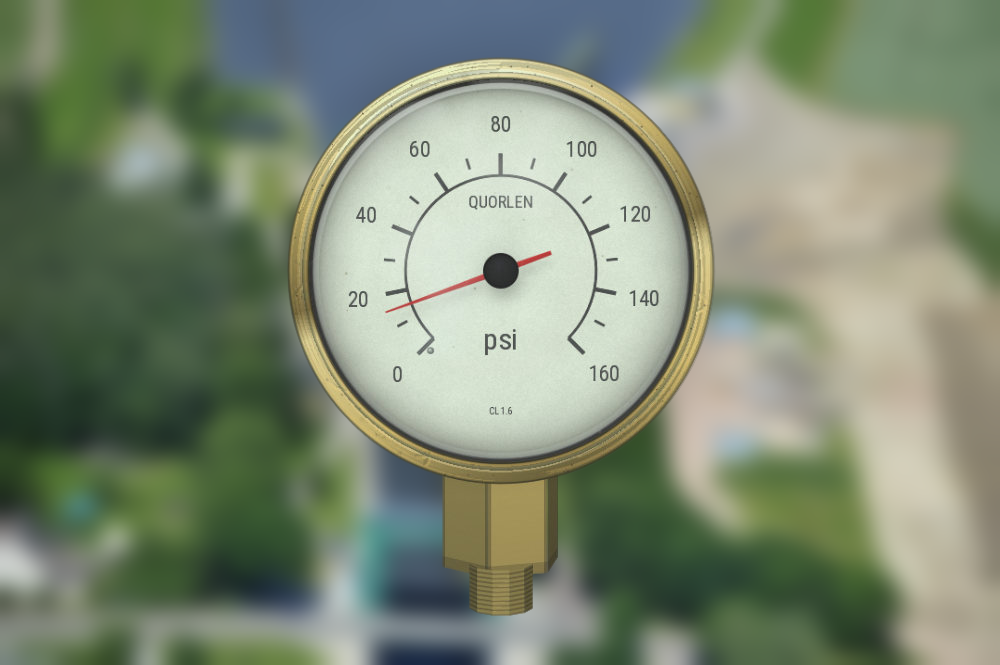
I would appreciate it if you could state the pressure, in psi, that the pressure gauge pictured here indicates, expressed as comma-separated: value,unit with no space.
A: 15,psi
